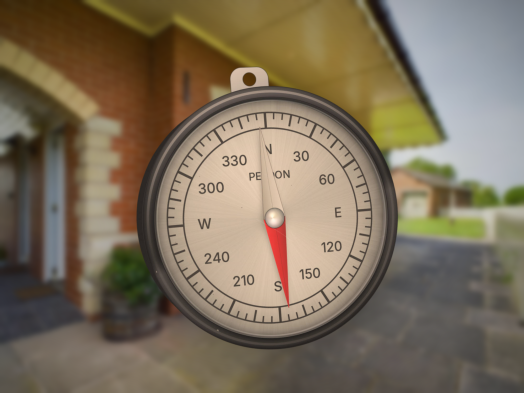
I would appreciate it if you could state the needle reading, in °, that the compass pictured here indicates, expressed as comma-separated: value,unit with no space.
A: 175,°
